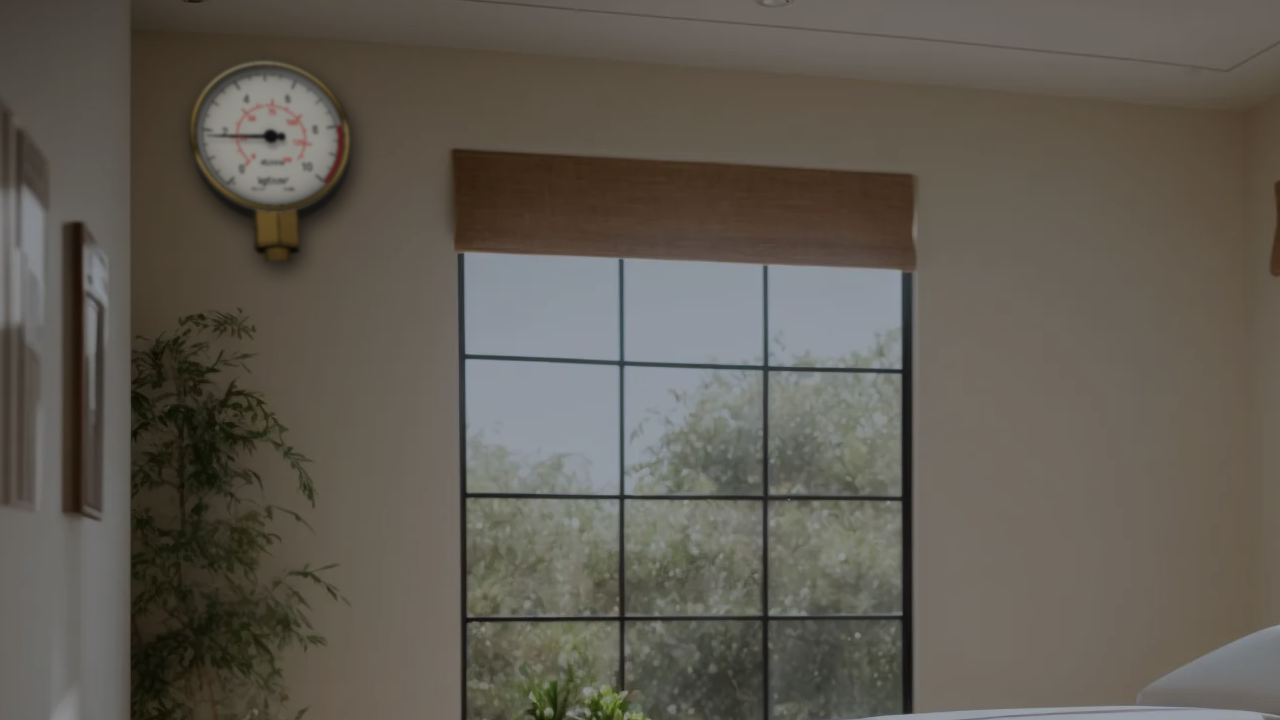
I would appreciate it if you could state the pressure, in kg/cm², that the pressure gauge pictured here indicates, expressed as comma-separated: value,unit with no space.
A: 1.75,kg/cm²
